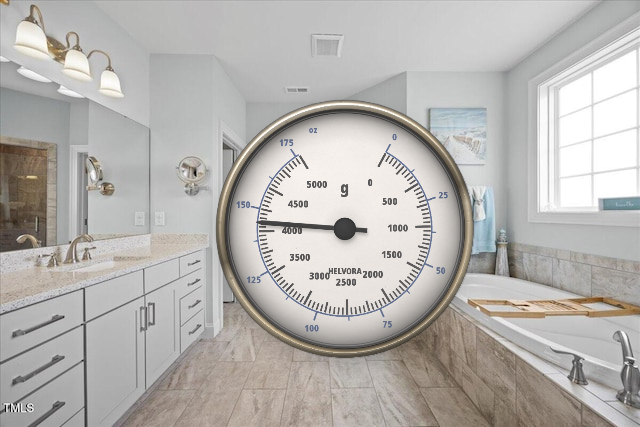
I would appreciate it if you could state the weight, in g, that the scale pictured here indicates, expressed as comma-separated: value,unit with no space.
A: 4100,g
